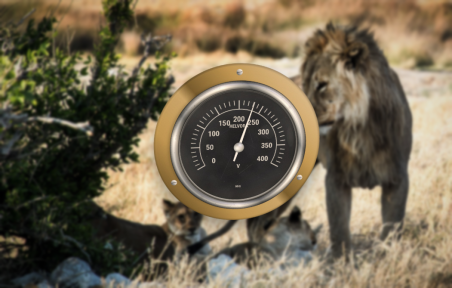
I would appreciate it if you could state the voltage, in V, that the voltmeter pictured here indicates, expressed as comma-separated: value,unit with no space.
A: 230,V
